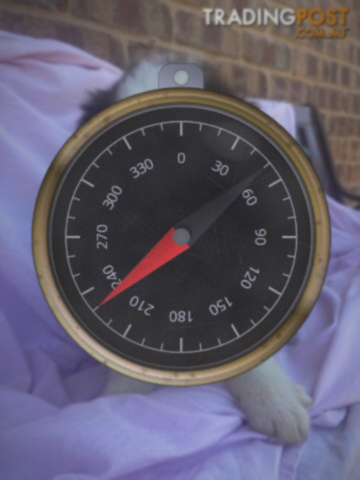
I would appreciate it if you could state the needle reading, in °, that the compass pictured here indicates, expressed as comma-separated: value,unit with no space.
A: 230,°
